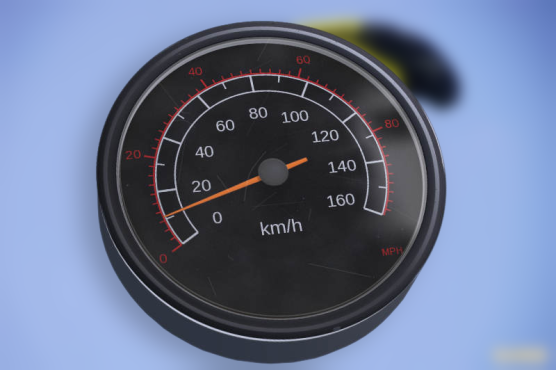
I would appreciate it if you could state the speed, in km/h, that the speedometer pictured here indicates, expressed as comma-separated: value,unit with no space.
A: 10,km/h
